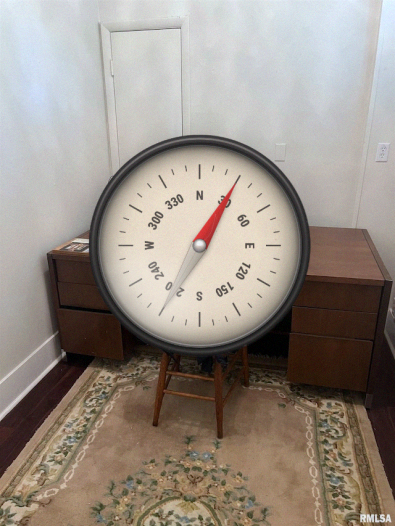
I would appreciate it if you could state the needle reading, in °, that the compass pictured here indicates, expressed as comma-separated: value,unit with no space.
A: 30,°
